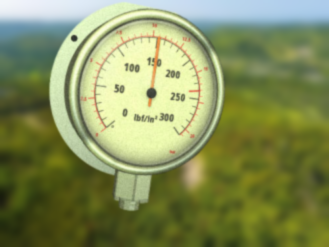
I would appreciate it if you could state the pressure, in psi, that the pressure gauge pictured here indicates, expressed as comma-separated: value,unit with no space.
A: 150,psi
